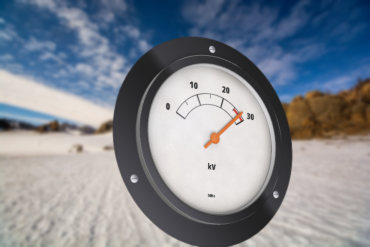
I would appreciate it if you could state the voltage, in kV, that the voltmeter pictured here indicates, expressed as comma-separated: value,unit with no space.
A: 27.5,kV
